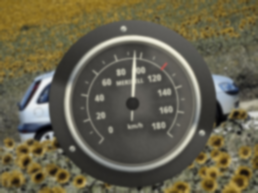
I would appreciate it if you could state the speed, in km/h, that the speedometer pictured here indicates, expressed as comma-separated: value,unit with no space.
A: 95,km/h
